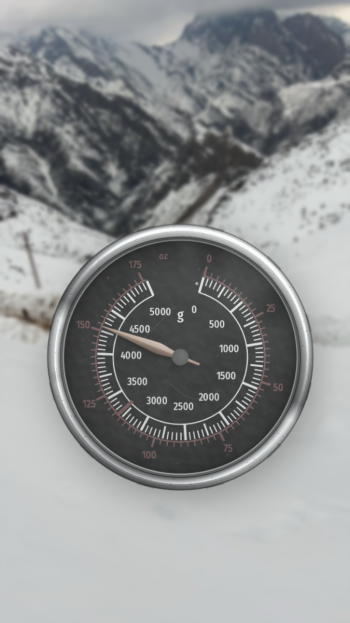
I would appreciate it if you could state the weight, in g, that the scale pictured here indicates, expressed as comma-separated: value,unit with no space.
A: 4300,g
